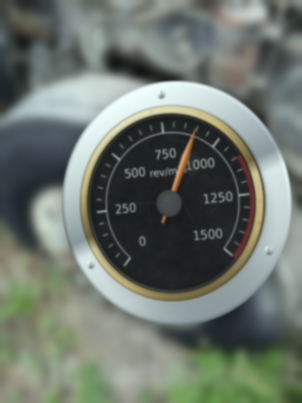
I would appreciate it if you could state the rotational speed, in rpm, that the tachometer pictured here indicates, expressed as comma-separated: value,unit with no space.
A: 900,rpm
